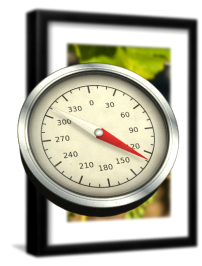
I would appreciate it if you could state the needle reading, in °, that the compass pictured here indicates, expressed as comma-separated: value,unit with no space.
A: 130,°
